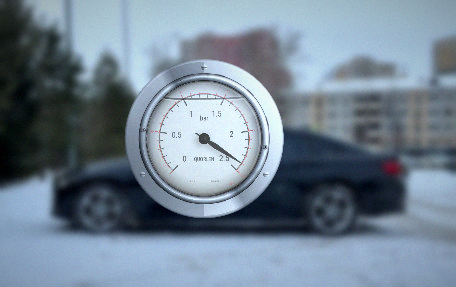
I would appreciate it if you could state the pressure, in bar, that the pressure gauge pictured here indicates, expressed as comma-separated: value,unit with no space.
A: 2.4,bar
